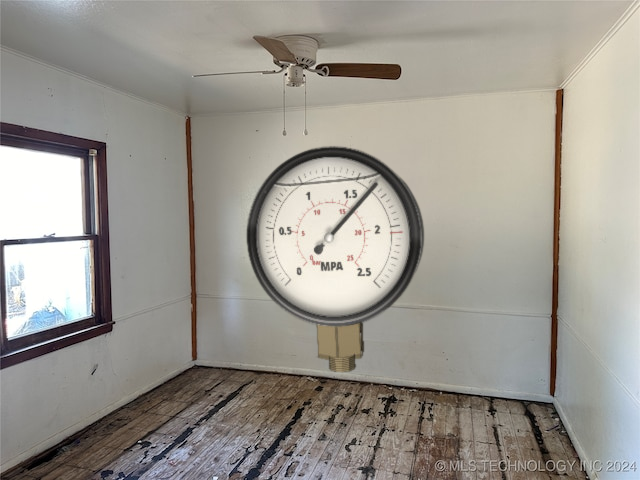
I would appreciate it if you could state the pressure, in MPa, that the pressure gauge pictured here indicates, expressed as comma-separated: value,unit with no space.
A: 1.65,MPa
